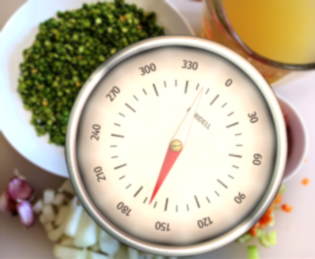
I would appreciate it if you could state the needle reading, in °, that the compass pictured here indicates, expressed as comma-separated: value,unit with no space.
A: 165,°
